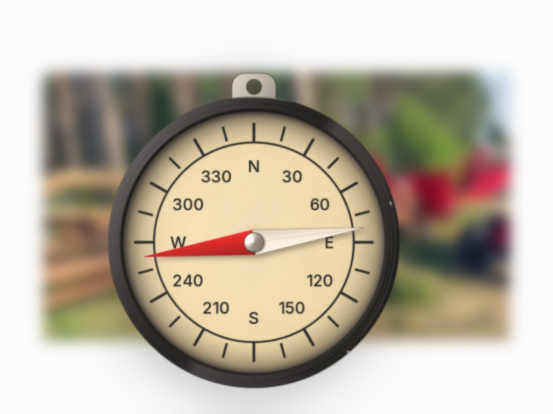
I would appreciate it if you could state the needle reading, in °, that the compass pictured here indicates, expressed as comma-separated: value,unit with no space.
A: 262.5,°
